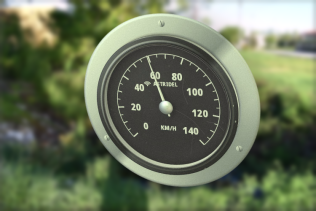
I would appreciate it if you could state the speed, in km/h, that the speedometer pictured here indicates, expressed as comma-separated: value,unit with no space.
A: 60,km/h
